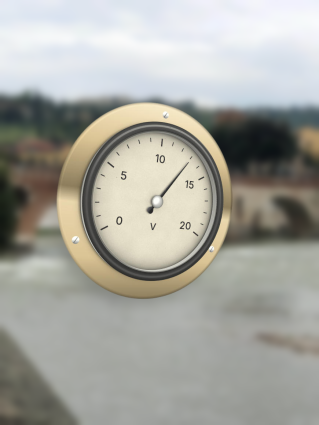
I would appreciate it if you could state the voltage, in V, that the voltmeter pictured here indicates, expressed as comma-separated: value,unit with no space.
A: 13,V
